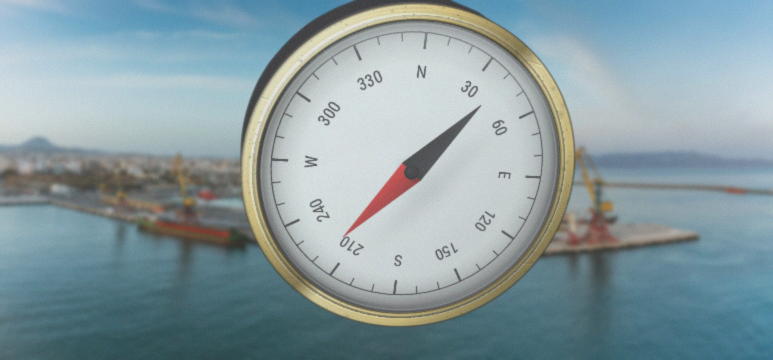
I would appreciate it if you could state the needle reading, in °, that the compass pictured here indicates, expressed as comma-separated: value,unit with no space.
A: 220,°
